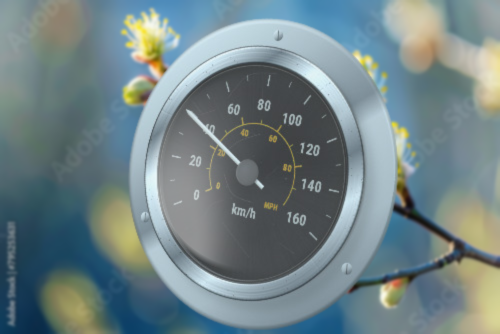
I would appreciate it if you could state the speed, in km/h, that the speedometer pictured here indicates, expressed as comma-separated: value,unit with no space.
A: 40,km/h
